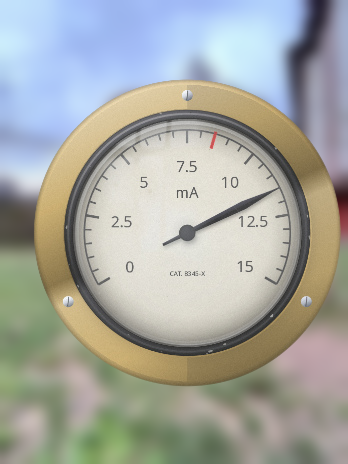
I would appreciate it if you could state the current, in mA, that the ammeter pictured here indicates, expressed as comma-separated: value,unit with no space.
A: 11.5,mA
